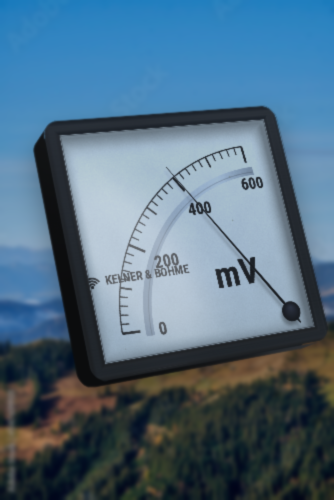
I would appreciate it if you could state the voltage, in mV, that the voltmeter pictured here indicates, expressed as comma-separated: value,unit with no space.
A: 400,mV
